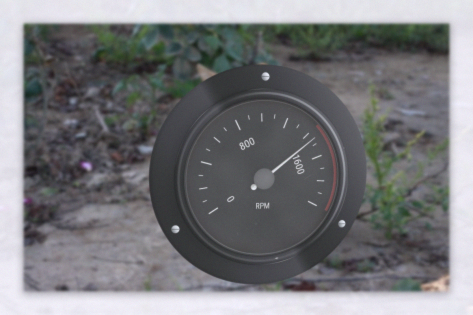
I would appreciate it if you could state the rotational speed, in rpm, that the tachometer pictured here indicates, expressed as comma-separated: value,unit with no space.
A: 1450,rpm
